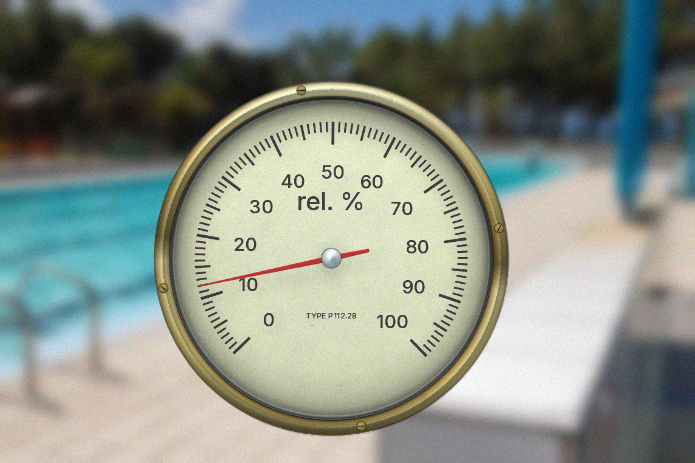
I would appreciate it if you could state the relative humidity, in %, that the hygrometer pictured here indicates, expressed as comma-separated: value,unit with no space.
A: 12,%
